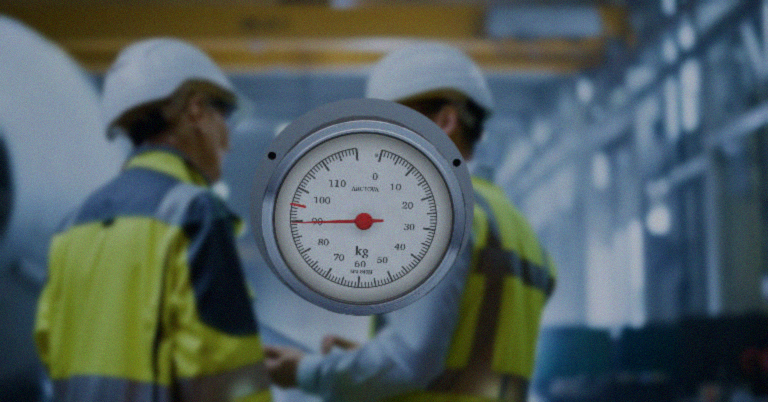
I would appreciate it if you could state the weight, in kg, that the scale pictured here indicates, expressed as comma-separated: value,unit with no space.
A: 90,kg
